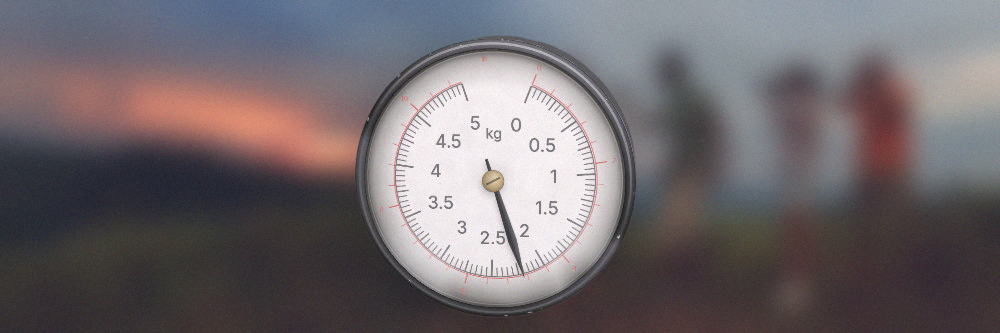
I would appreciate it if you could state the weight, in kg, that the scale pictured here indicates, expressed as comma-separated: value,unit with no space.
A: 2.2,kg
